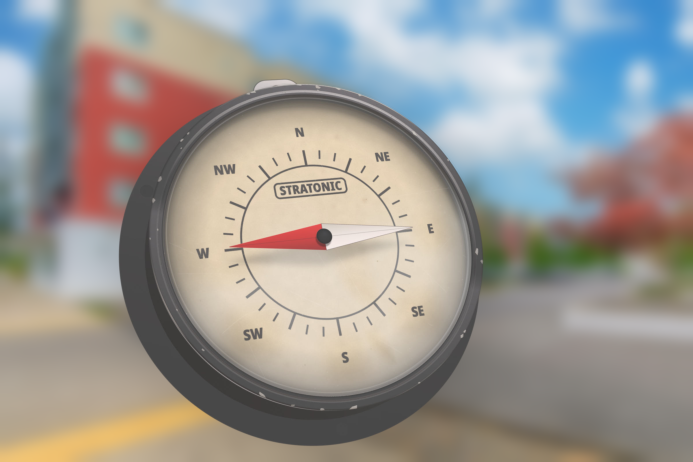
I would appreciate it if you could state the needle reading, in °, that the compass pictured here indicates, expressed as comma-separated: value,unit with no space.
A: 270,°
